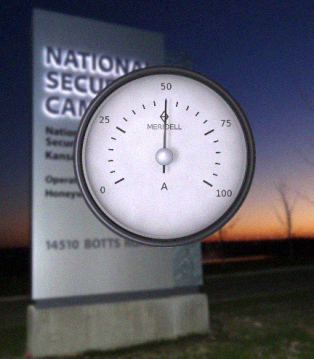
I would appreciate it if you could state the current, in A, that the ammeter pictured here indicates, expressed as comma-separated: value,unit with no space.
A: 50,A
